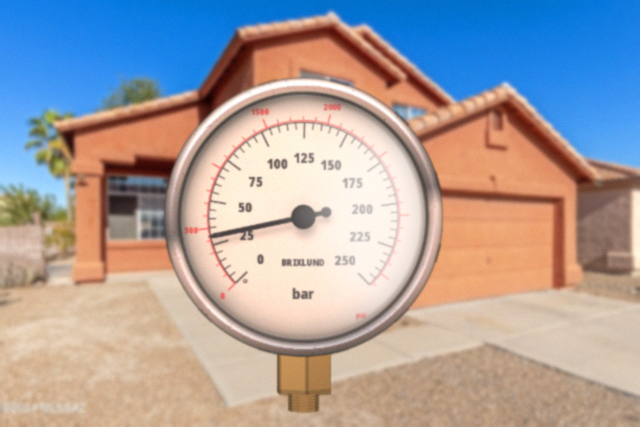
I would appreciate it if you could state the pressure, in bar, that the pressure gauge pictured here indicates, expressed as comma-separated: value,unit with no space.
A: 30,bar
